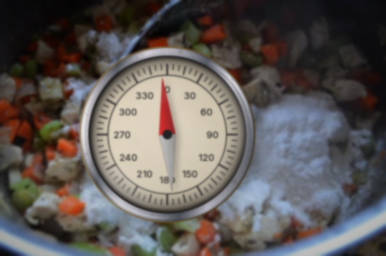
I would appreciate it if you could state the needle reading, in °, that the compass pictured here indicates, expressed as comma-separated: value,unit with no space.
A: 355,°
